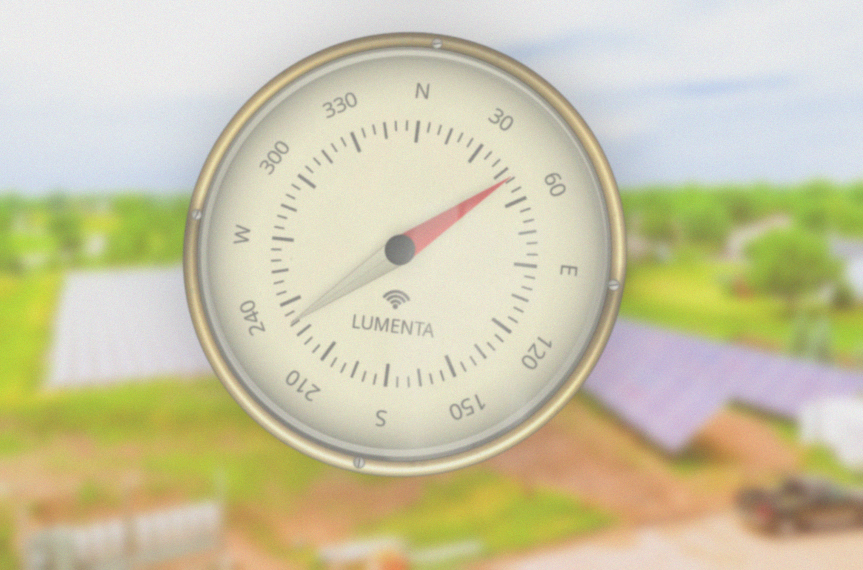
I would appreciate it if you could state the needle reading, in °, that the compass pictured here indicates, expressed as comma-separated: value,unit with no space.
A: 50,°
